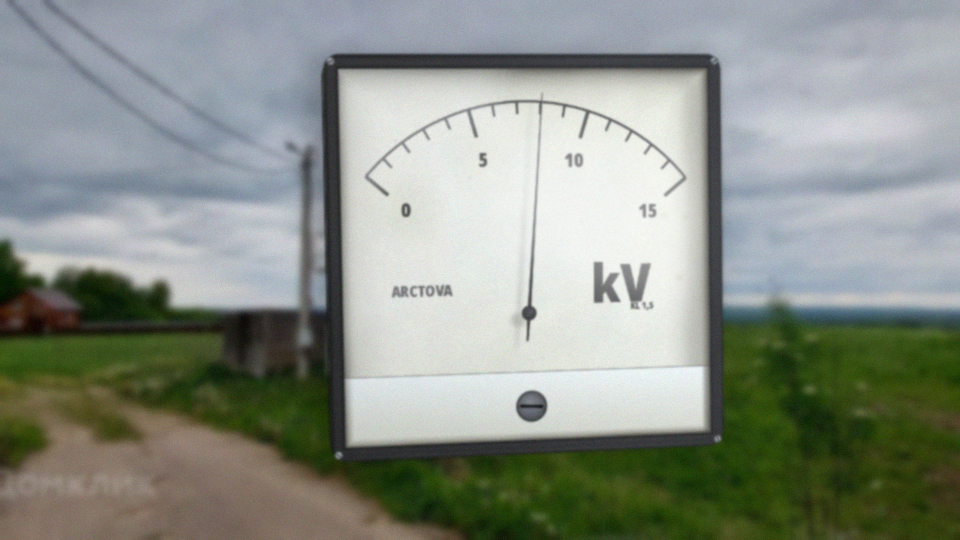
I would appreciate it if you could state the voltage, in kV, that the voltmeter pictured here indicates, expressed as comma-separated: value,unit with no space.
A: 8,kV
